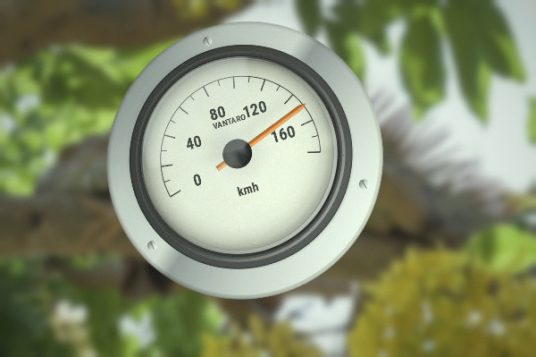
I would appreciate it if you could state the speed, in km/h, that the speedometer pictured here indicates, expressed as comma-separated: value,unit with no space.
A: 150,km/h
